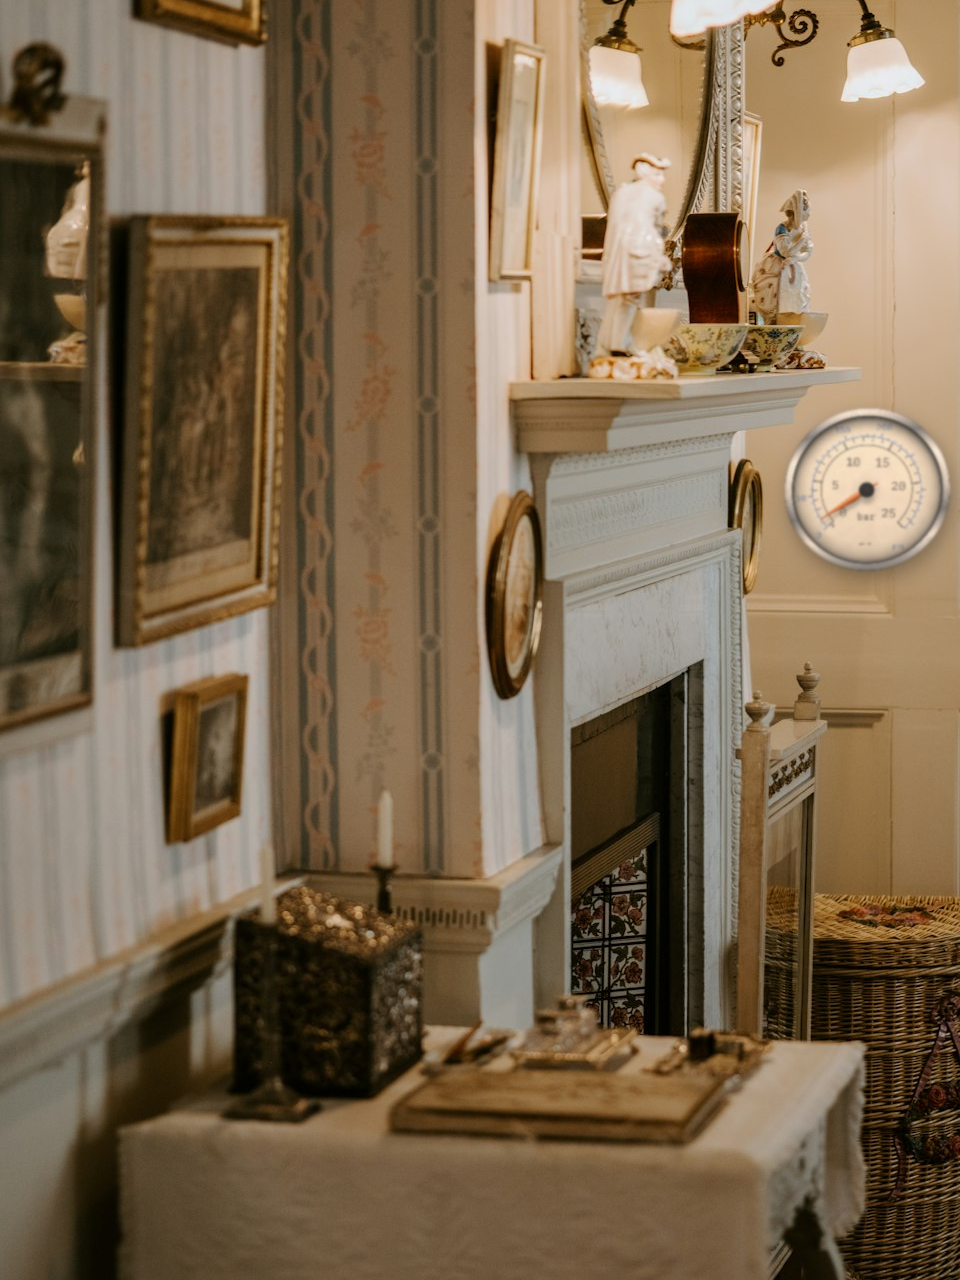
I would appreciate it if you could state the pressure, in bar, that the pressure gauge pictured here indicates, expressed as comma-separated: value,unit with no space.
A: 1,bar
